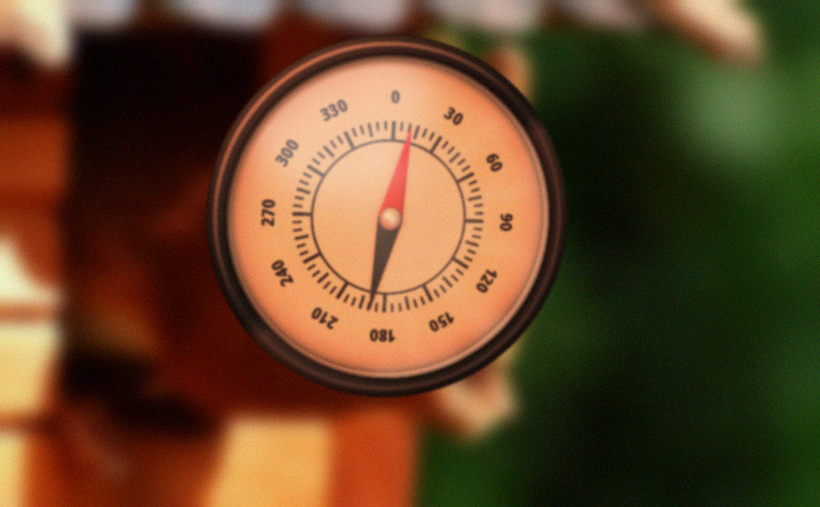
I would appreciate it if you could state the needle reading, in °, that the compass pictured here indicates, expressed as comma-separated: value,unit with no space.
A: 10,°
